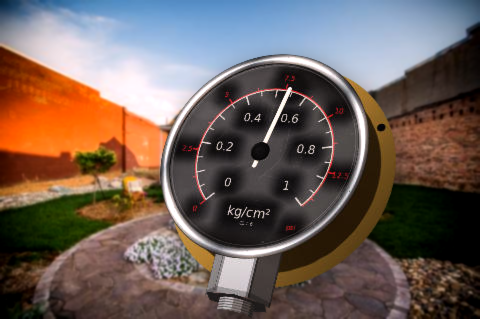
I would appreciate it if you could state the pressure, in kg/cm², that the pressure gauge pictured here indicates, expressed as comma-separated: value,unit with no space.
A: 0.55,kg/cm²
